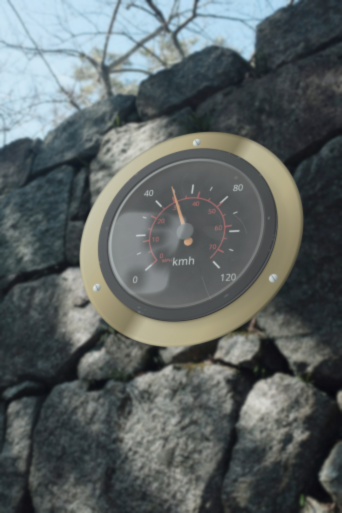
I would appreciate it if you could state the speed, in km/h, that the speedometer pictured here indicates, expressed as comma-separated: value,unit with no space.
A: 50,km/h
